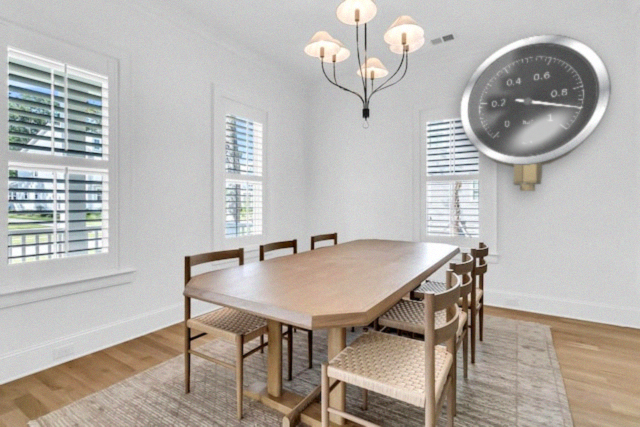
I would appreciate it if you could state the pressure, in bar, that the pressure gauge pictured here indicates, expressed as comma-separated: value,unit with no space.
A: 0.9,bar
